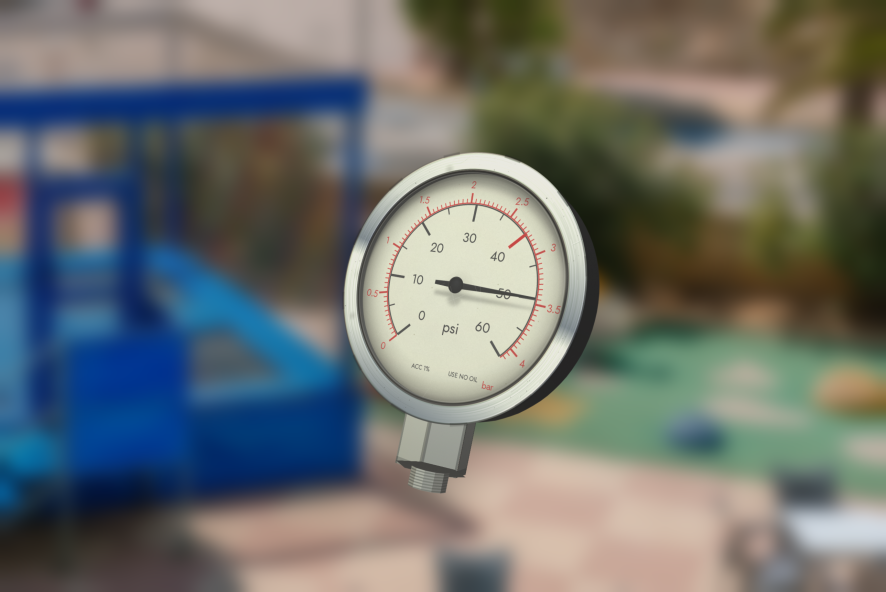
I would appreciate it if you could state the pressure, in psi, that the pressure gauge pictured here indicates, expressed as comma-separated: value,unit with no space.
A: 50,psi
